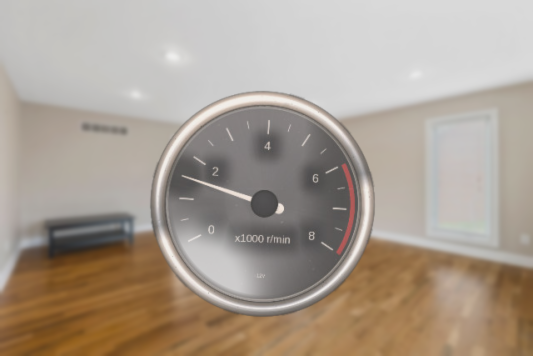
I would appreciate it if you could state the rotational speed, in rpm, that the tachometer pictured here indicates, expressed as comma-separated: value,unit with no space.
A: 1500,rpm
